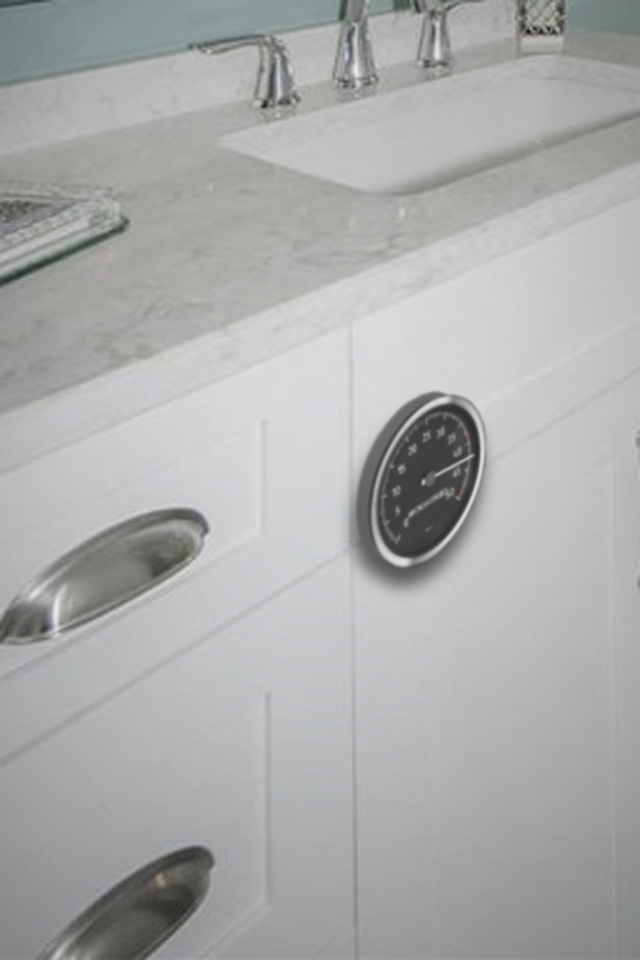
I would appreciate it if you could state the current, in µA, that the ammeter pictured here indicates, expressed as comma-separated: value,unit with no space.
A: 42.5,µA
